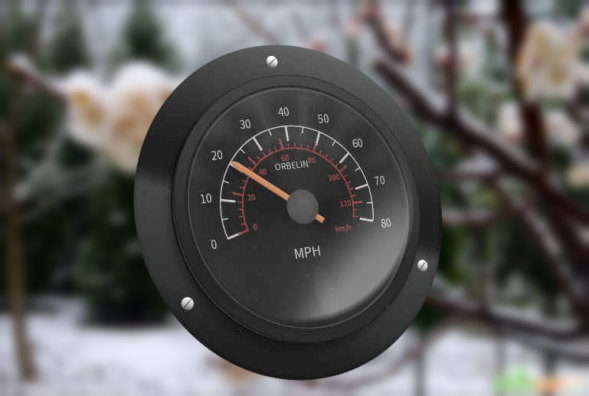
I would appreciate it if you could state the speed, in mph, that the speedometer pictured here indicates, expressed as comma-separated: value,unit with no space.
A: 20,mph
